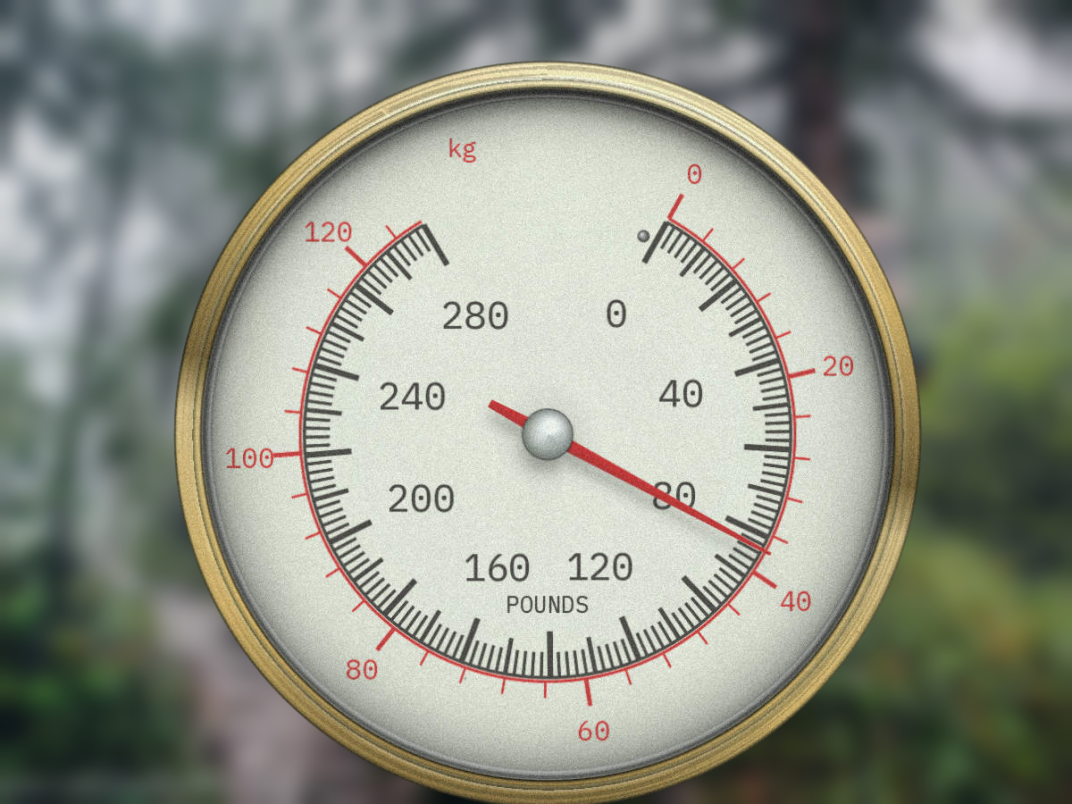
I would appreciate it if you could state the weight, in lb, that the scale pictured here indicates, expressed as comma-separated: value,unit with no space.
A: 83,lb
